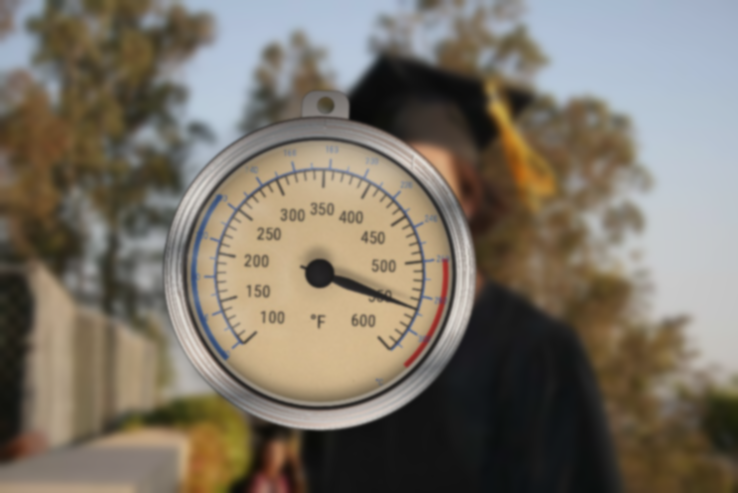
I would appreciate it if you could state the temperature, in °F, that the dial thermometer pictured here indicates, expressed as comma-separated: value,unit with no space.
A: 550,°F
